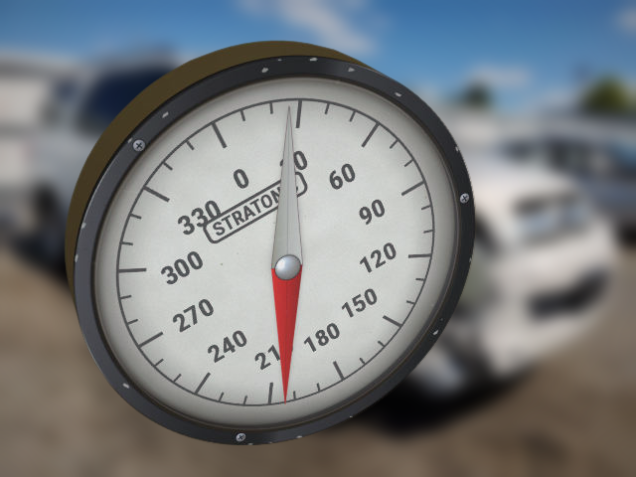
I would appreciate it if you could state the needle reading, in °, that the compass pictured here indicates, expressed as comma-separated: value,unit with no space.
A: 205,°
